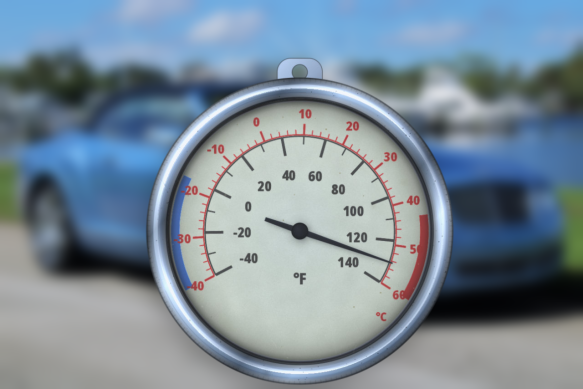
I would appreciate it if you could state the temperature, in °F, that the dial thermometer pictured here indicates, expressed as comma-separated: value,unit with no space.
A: 130,°F
